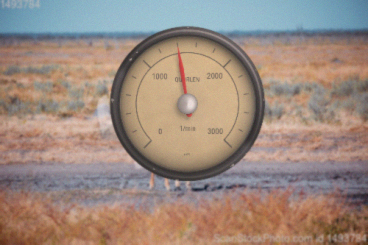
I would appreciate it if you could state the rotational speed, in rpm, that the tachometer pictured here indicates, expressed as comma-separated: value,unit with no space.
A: 1400,rpm
